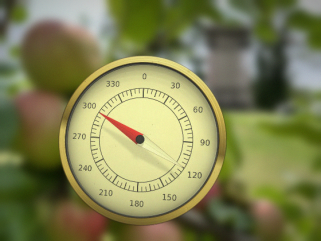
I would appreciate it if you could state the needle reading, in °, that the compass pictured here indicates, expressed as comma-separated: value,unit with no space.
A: 300,°
